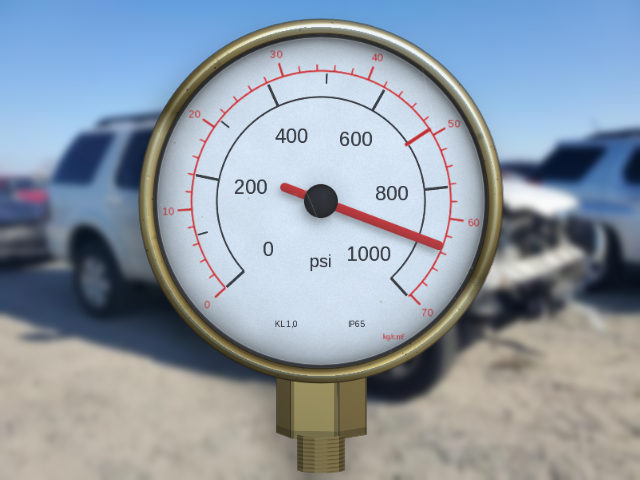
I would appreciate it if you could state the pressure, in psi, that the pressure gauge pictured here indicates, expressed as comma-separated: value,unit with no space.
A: 900,psi
